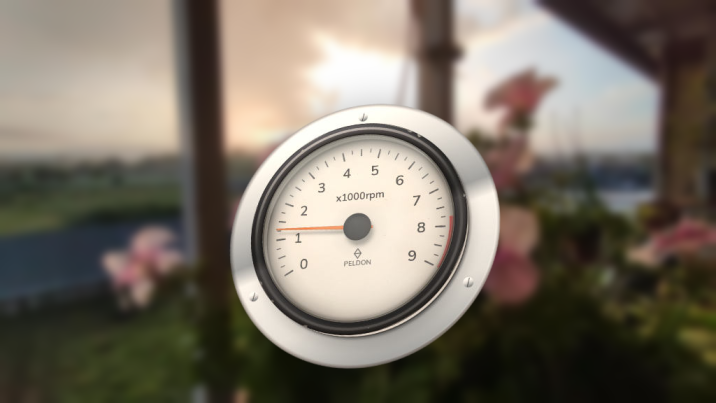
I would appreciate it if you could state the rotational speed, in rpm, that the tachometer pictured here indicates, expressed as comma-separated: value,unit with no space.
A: 1250,rpm
